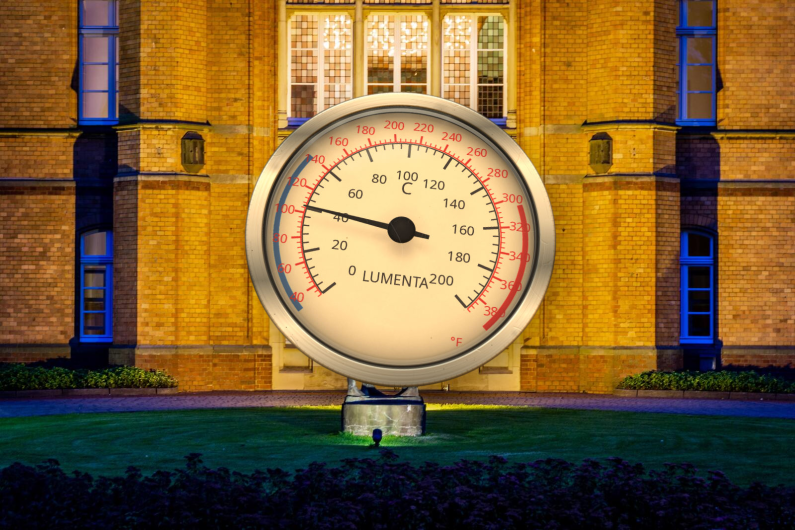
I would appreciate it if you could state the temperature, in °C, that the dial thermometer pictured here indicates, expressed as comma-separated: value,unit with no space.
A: 40,°C
